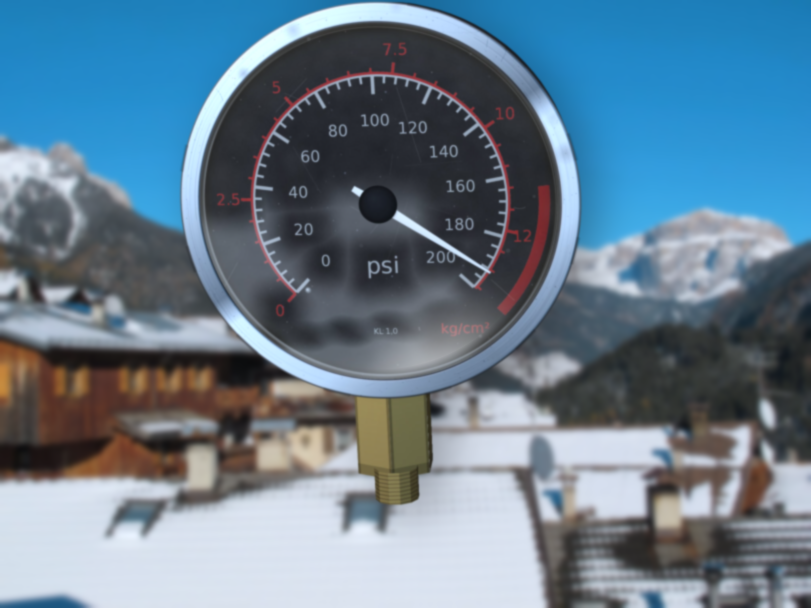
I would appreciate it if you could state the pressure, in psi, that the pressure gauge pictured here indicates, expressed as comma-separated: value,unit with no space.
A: 192,psi
